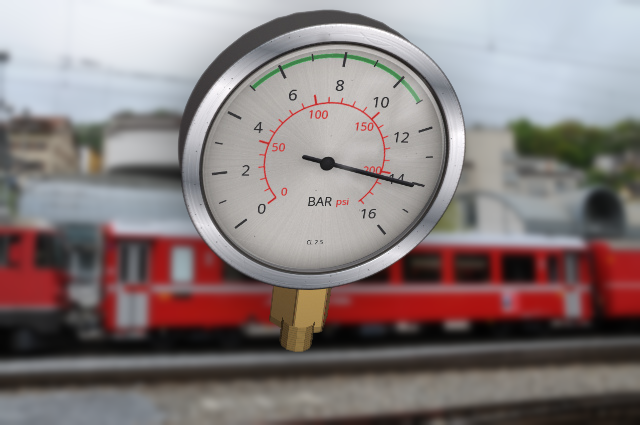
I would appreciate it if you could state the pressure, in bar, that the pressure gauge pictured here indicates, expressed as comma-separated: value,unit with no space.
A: 14,bar
